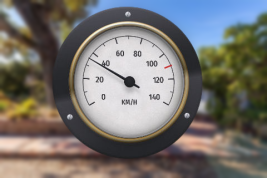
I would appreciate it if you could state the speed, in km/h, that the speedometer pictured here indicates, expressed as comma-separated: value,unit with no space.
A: 35,km/h
